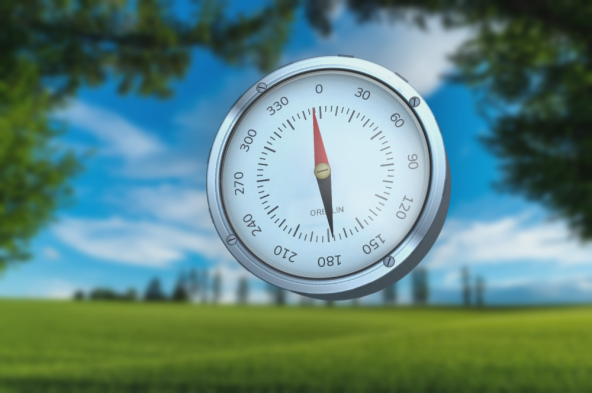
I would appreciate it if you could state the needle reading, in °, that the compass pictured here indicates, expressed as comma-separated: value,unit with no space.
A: 355,°
